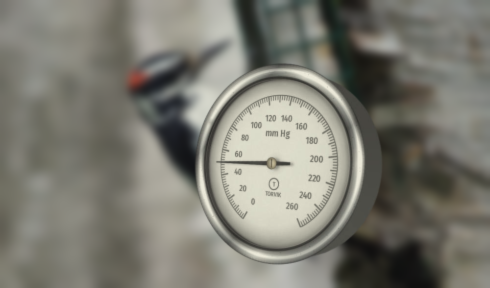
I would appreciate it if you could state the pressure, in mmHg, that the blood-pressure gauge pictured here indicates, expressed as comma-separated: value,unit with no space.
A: 50,mmHg
